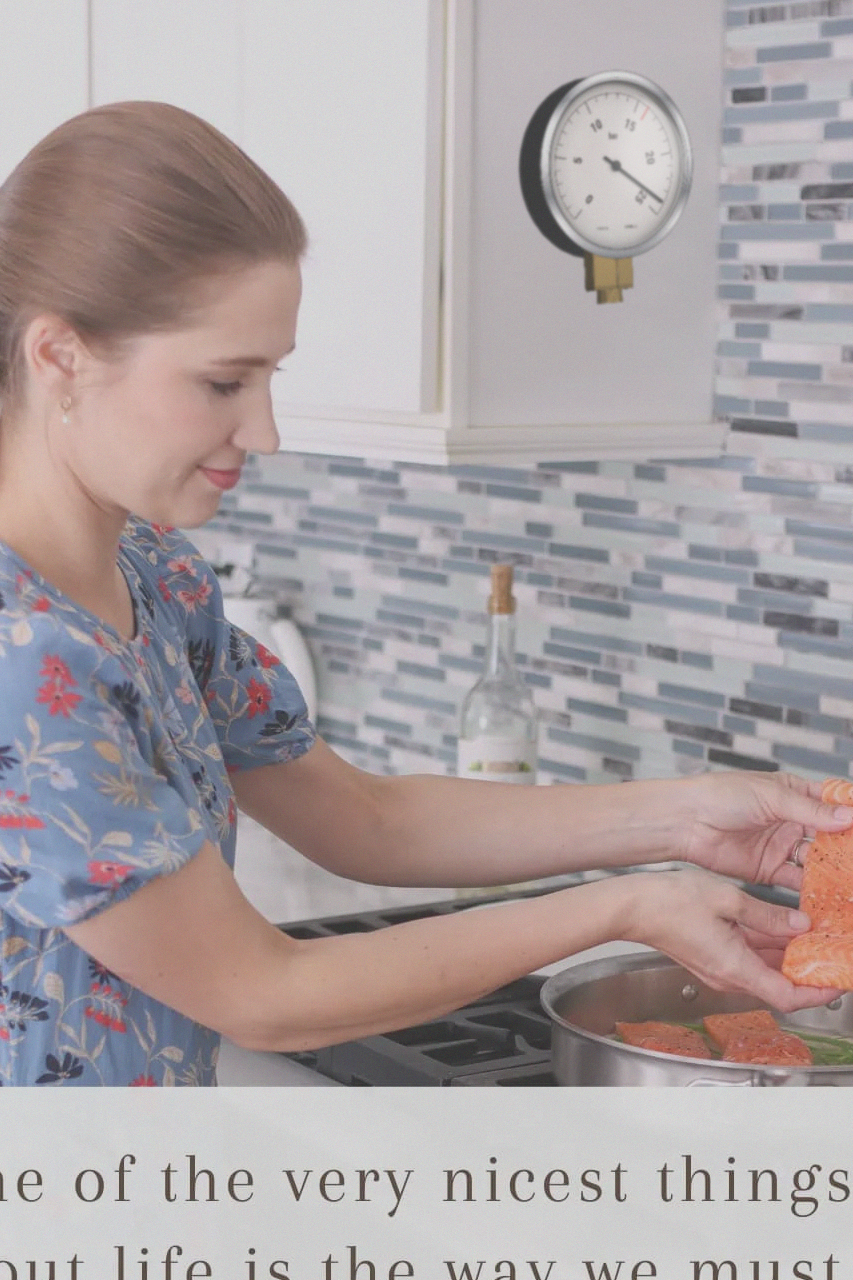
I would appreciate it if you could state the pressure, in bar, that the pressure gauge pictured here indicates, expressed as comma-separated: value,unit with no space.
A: 24,bar
